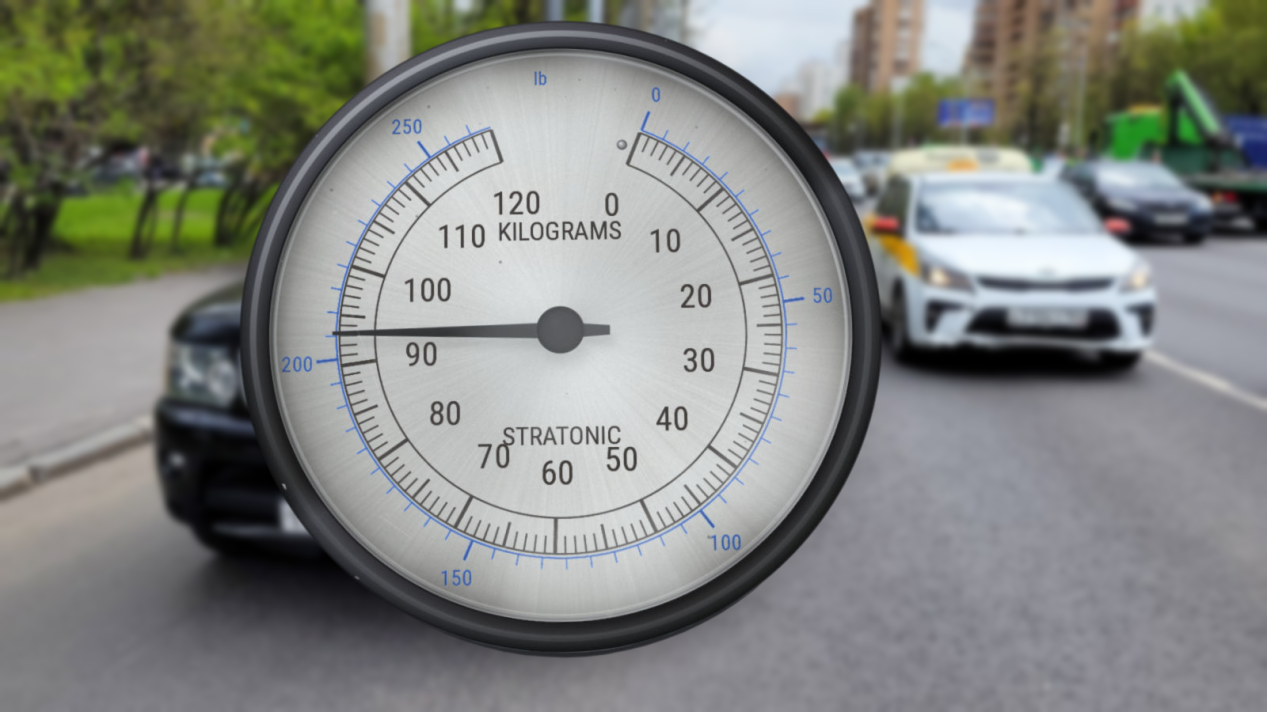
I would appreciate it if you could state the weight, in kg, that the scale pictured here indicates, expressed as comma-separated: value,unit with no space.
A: 93,kg
